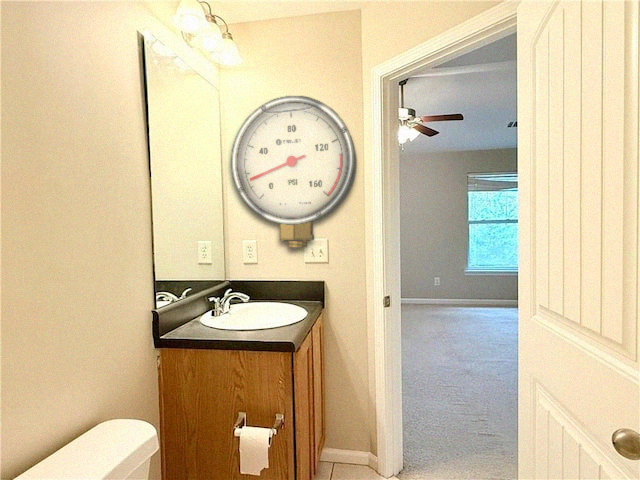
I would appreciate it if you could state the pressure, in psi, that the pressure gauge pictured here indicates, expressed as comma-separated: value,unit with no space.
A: 15,psi
